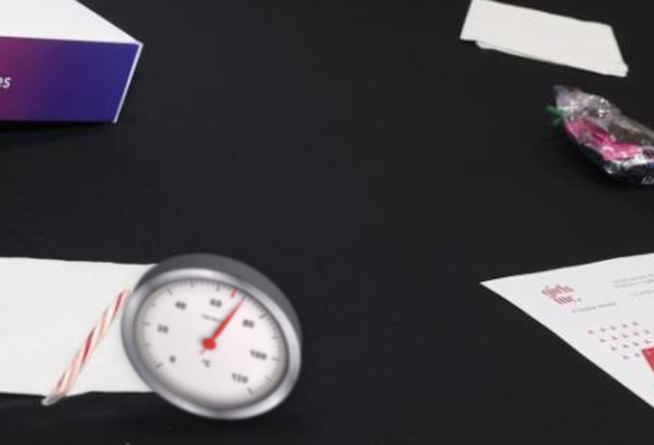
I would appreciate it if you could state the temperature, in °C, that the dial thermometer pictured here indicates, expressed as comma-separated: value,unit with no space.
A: 70,°C
